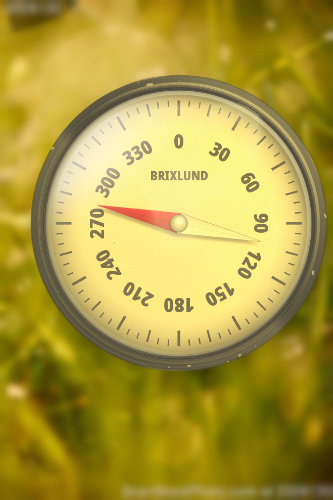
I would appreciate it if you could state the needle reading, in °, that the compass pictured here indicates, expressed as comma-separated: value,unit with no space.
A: 282.5,°
